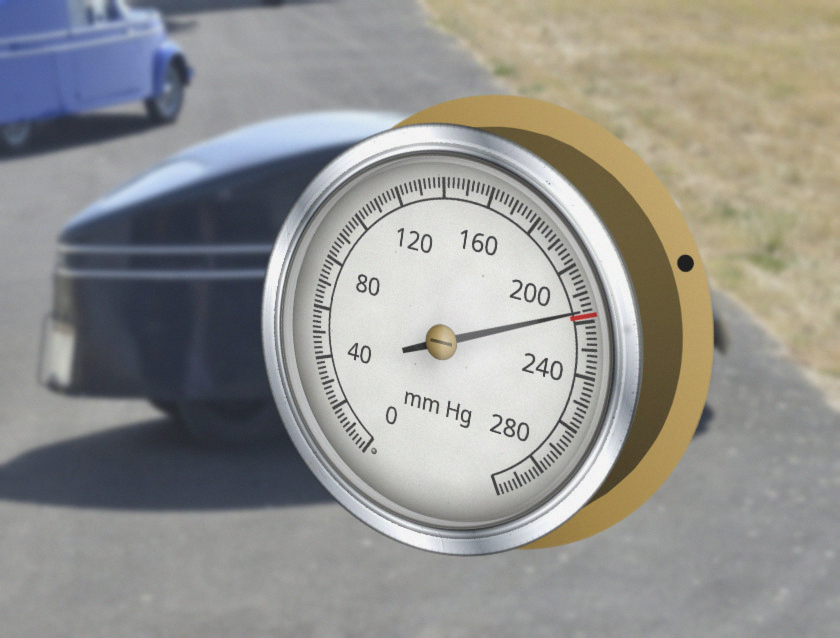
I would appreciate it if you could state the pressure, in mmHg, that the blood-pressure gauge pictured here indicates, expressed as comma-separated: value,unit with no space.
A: 216,mmHg
